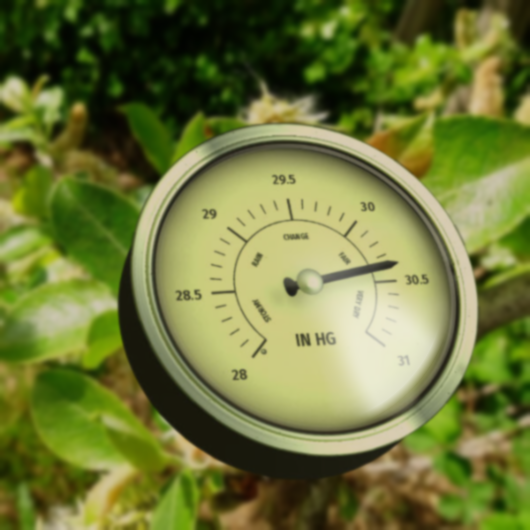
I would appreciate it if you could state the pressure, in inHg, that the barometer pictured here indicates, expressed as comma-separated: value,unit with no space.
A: 30.4,inHg
